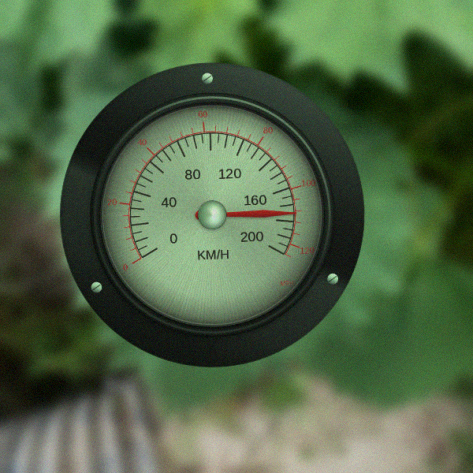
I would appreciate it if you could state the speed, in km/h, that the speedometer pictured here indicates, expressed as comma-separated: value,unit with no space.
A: 175,km/h
